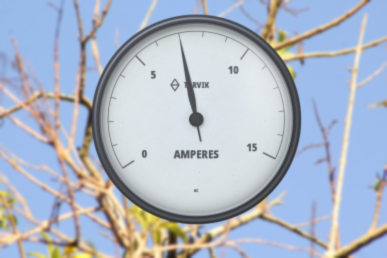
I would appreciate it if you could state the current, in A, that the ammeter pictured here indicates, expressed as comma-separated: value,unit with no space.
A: 7,A
